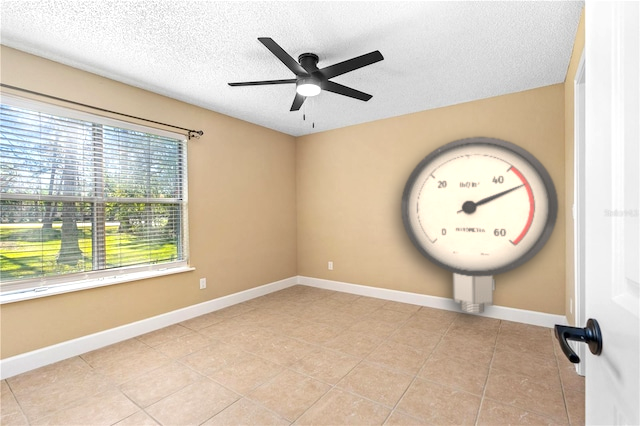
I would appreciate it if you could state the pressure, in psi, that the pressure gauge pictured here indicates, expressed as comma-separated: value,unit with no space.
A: 45,psi
